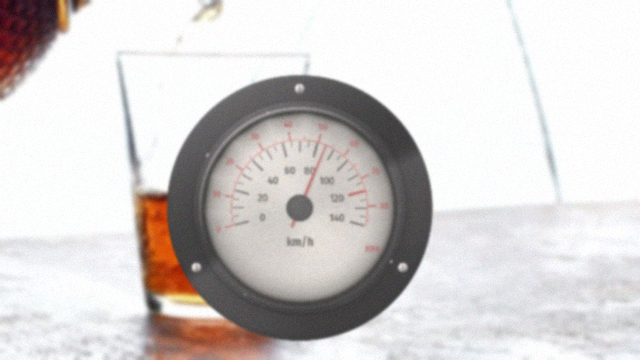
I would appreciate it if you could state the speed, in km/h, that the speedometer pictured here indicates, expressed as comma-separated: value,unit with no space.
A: 85,km/h
